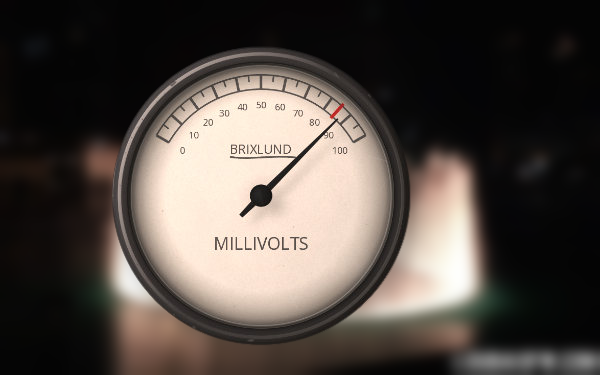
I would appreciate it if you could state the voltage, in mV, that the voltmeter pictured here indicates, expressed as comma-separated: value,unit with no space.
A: 87.5,mV
